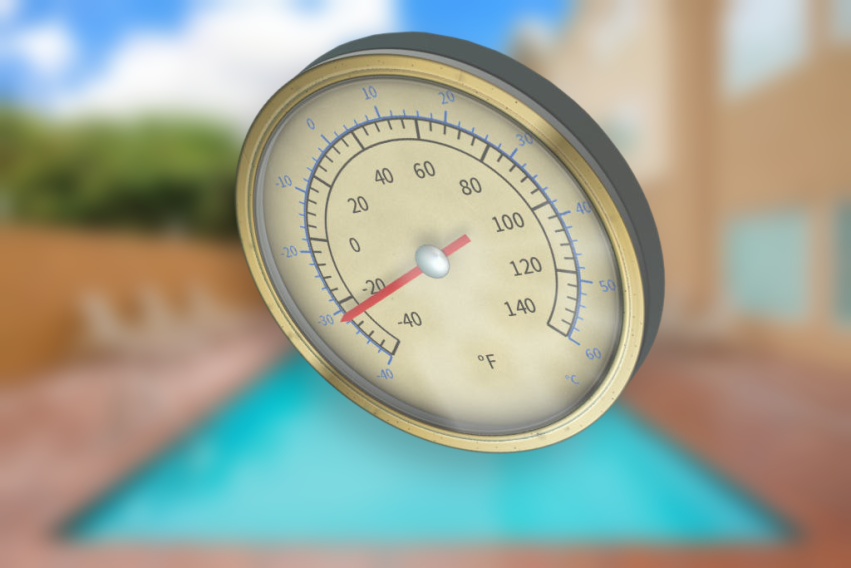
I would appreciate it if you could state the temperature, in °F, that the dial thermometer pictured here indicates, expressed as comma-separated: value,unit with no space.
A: -24,°F
